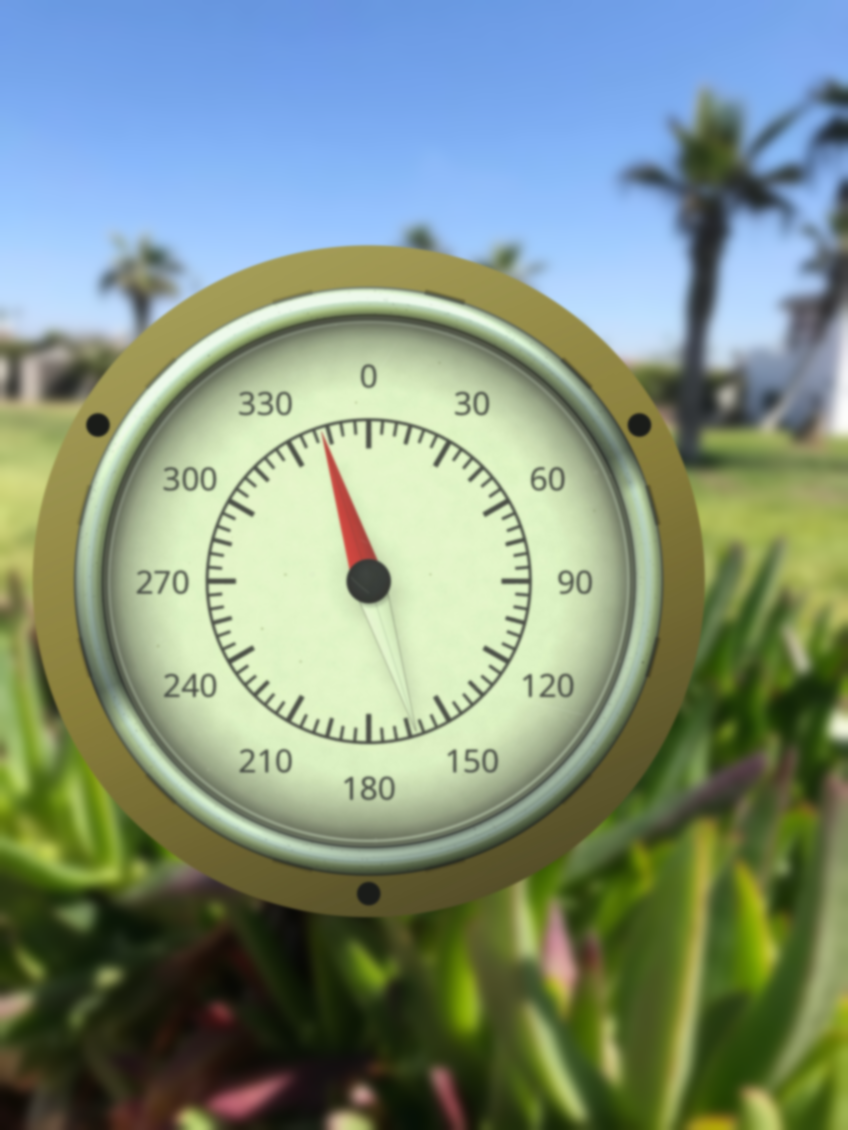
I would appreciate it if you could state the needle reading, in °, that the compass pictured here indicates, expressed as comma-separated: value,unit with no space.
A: 342.5,°
